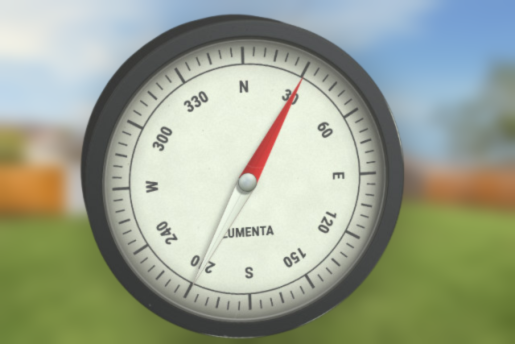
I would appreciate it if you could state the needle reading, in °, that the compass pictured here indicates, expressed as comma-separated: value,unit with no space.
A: 30,°
